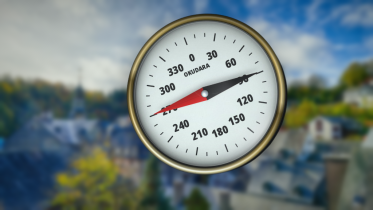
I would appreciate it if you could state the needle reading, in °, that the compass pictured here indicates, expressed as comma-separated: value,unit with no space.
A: 270,°
